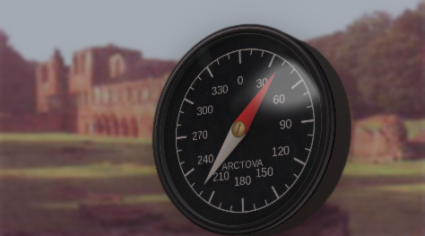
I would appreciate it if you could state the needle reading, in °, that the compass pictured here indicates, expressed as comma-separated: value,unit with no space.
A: 40,°
